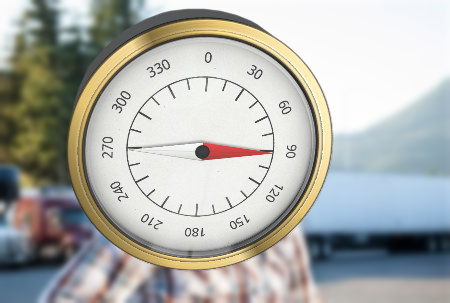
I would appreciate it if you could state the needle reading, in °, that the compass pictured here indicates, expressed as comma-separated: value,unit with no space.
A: 90,°
